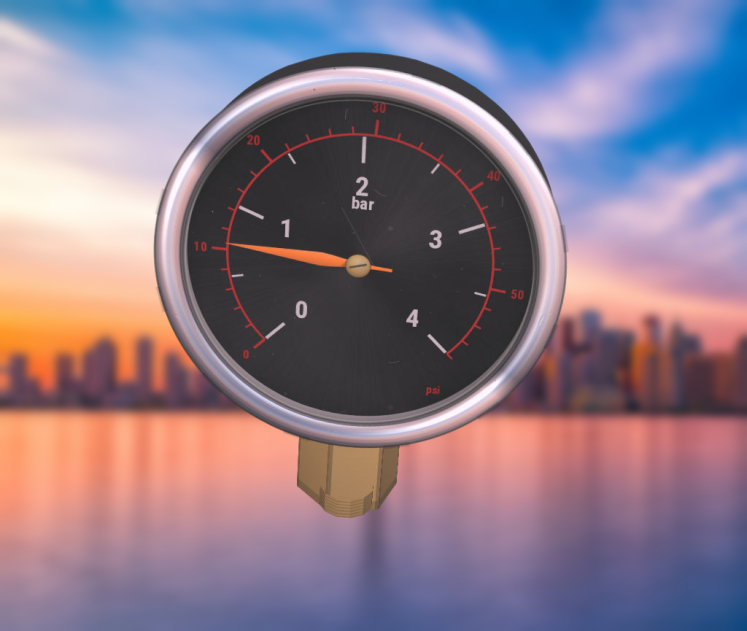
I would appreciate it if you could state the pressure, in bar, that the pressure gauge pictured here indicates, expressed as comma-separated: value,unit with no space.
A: 0.75,bar
